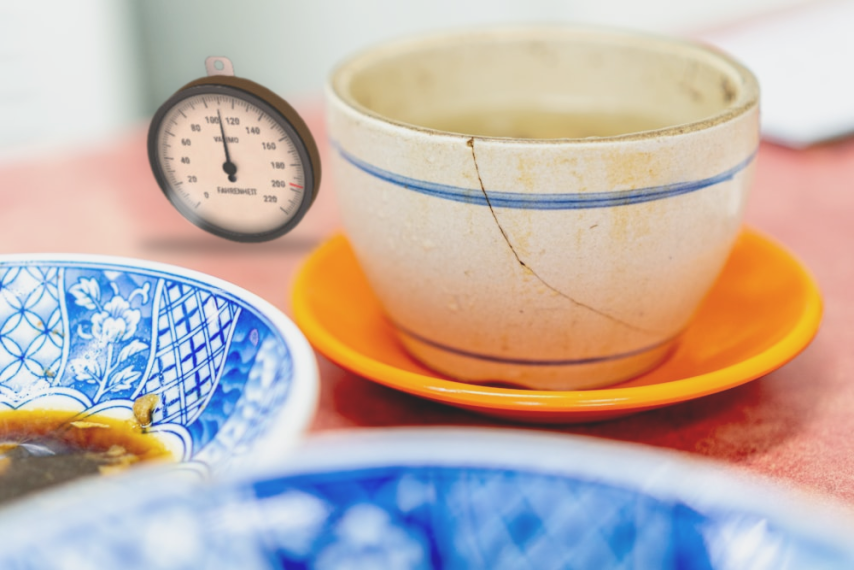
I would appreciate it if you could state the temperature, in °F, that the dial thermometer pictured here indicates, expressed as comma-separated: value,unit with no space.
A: 110,°F
